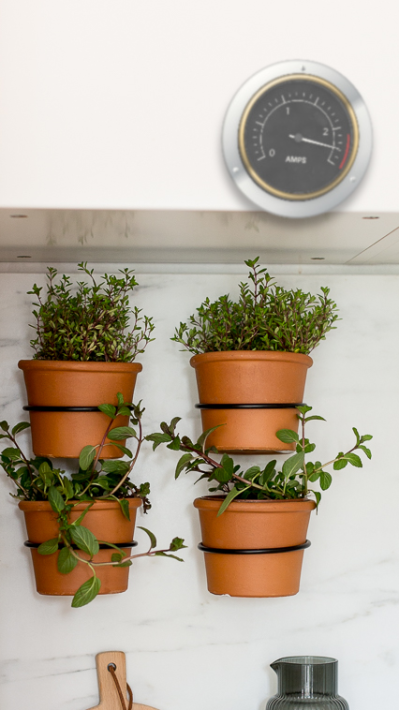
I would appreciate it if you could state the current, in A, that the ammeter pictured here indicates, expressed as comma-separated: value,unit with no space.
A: 2.3,A
